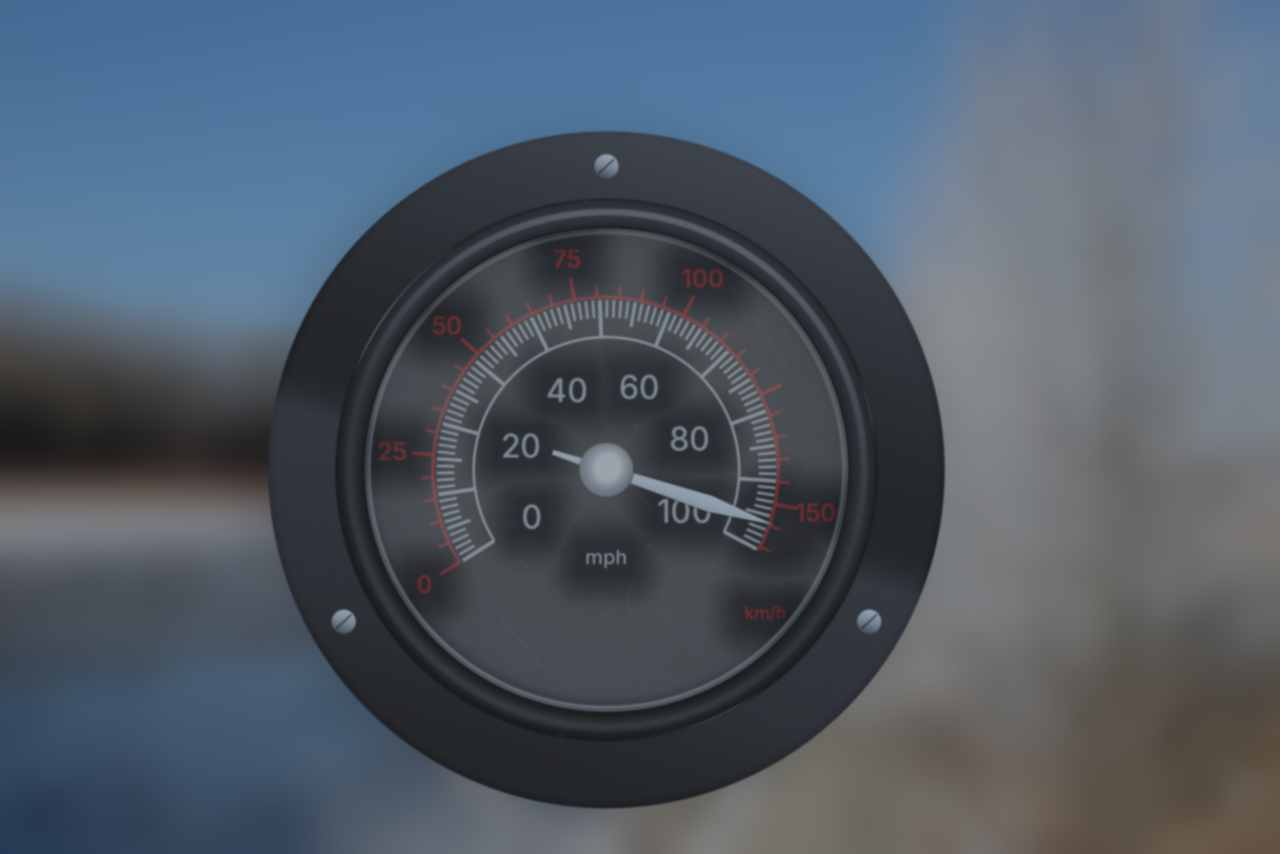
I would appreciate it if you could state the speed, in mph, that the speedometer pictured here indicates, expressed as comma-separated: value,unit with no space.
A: 96,mph
